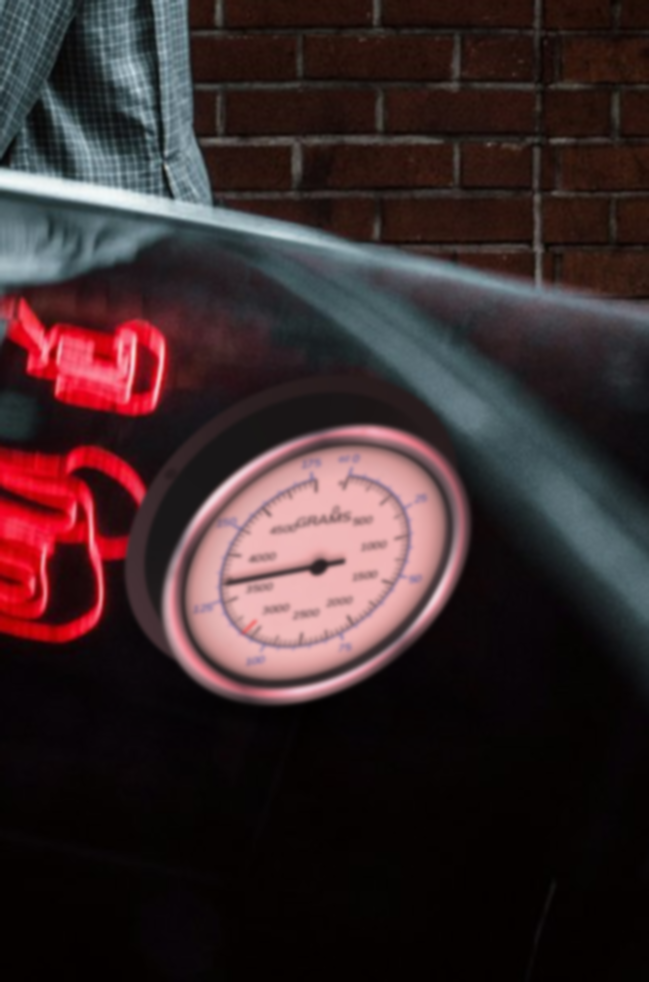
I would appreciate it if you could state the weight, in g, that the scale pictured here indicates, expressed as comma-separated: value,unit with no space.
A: 3750,g
